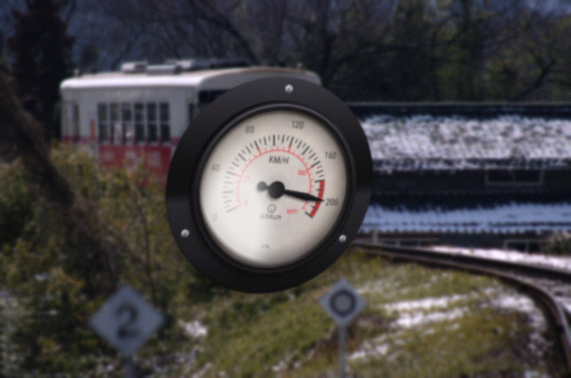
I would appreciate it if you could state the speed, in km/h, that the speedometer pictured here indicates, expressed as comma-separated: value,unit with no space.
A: 200,km/h
